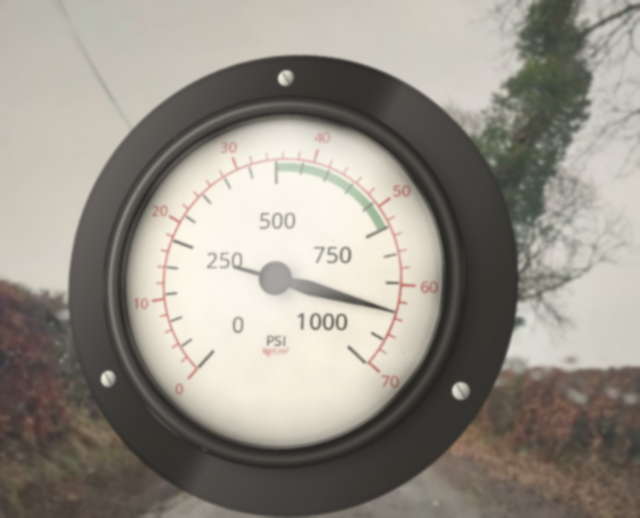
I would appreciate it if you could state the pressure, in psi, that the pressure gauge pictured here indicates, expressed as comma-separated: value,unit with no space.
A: 900,psi
